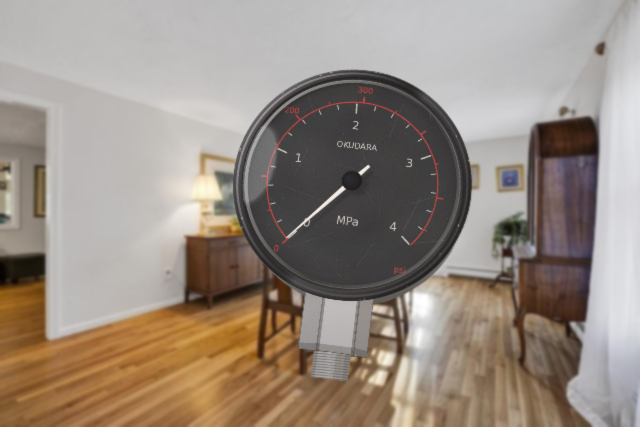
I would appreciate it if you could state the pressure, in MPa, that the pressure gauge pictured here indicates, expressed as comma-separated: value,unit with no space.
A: 0,MPa
